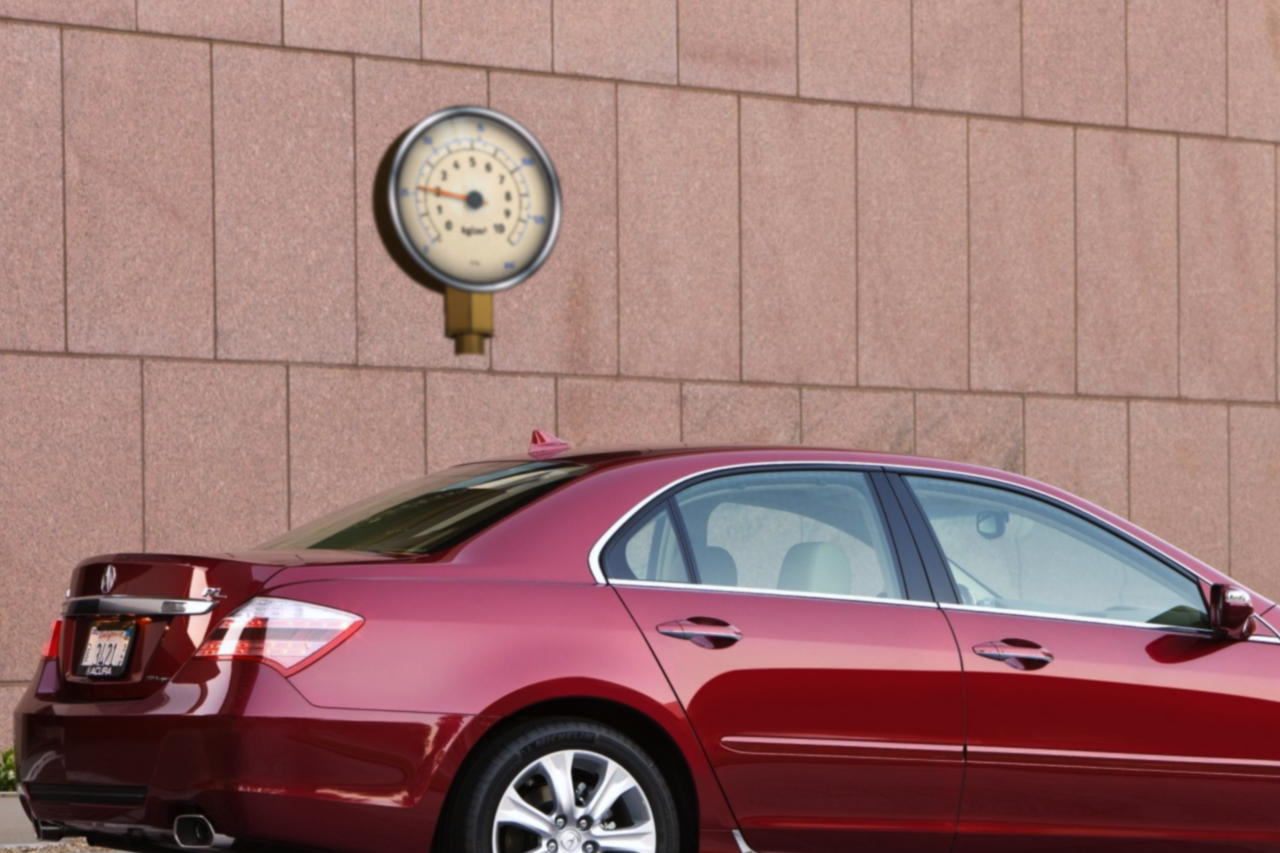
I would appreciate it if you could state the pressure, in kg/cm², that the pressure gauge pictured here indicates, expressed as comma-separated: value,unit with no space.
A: 2,kg/cm²
